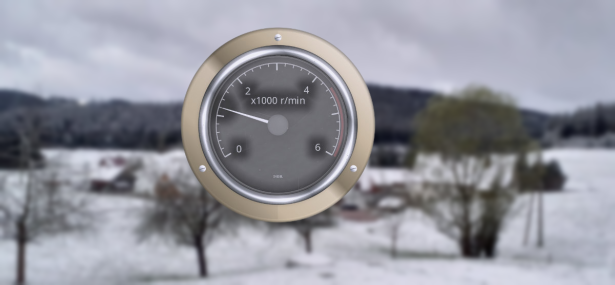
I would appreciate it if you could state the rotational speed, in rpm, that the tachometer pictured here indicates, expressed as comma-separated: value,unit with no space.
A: 1200,rpm
